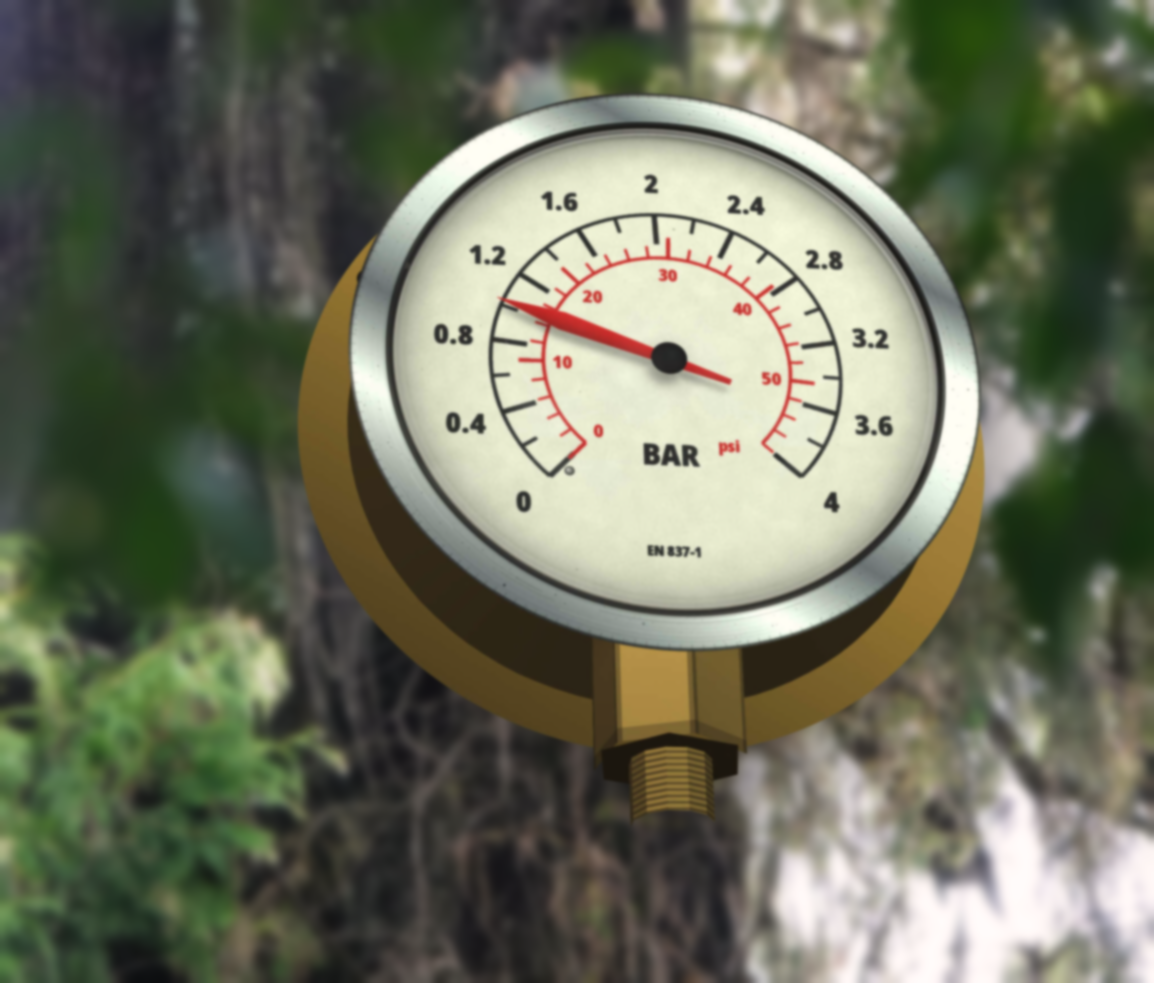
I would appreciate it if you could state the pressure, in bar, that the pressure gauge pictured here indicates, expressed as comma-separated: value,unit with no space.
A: 1,bar
